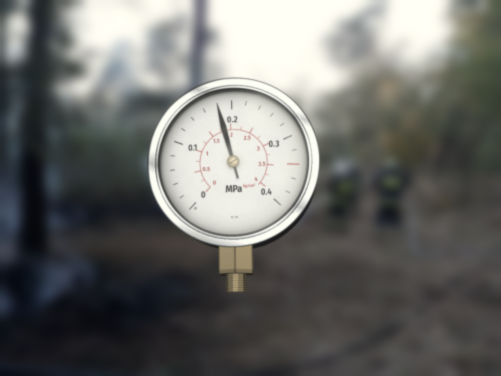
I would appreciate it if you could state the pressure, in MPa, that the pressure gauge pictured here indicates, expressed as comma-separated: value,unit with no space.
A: 0.18,MPa
